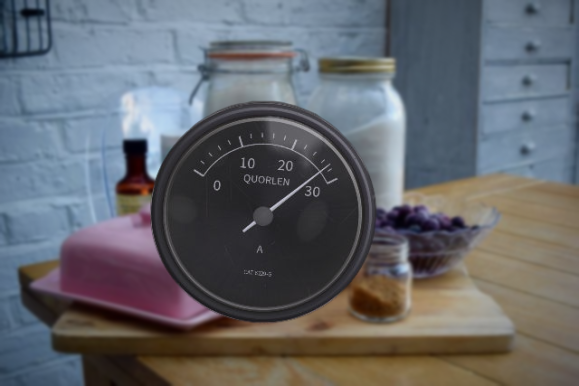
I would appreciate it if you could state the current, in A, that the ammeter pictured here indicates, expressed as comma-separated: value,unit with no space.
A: 27,A
